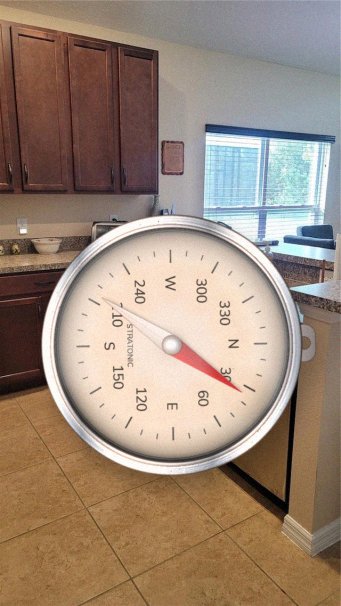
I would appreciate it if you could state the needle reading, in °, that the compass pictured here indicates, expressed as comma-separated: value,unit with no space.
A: 35,°
